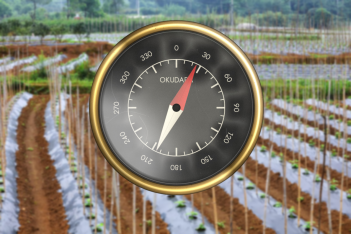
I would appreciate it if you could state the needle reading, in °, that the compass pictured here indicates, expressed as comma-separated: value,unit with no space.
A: 25,°
